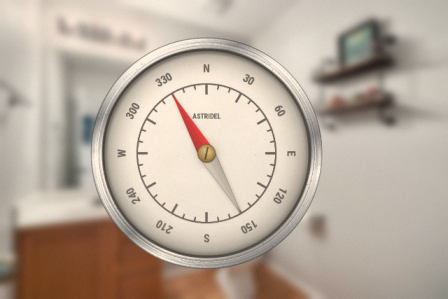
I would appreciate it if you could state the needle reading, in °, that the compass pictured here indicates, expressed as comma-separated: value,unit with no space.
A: 330,°
